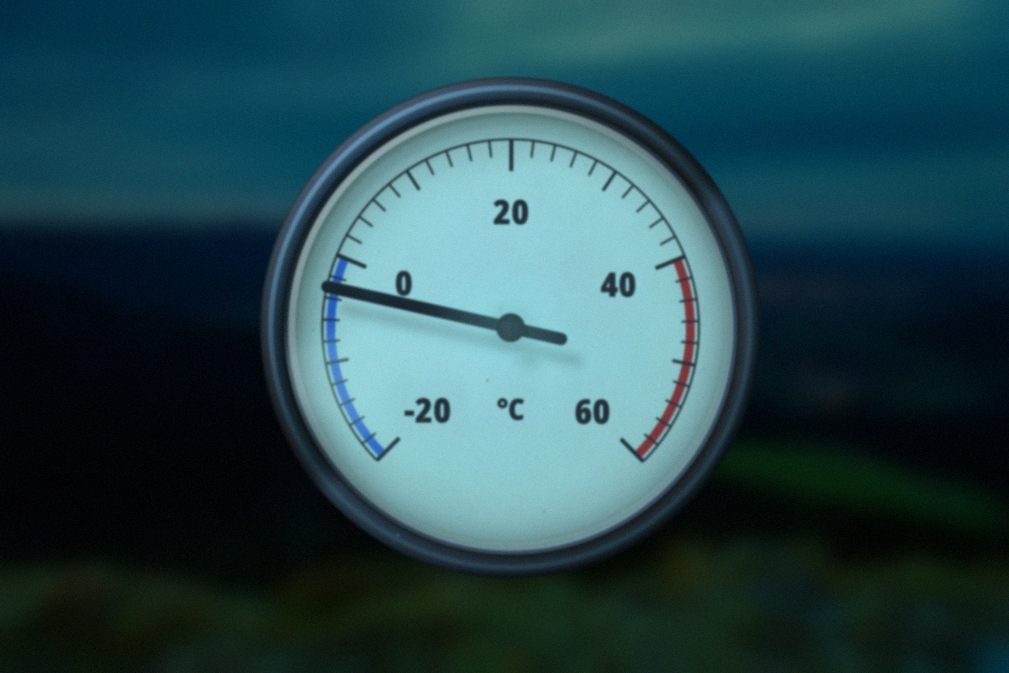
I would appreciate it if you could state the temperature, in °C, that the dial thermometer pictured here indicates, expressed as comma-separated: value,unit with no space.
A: -3,°C
